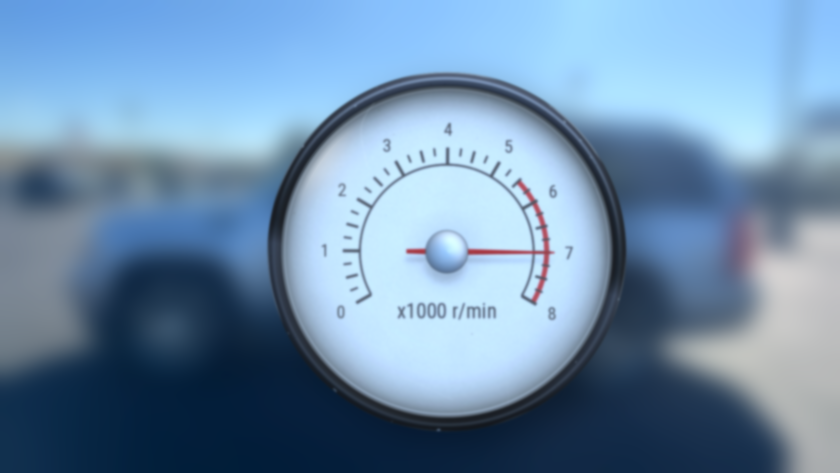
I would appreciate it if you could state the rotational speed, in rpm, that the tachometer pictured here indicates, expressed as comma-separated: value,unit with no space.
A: 7000,rpm
